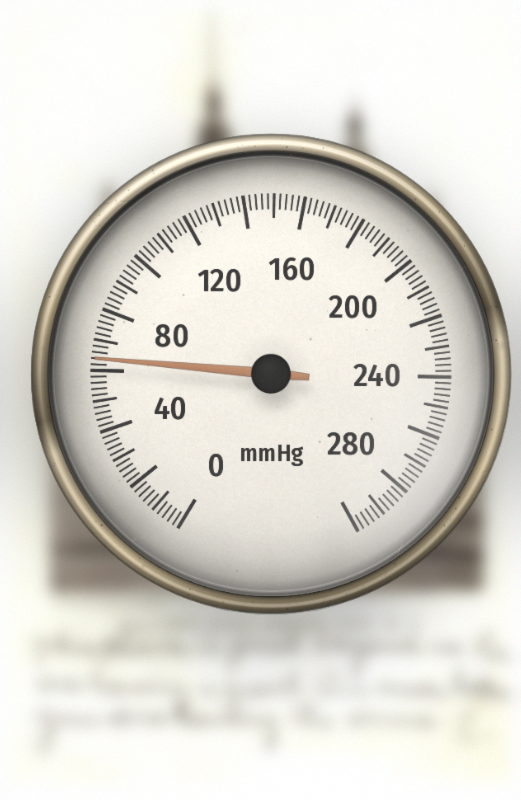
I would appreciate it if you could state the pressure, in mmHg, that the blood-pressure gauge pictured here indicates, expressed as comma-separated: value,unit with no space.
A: 64,mmHg
